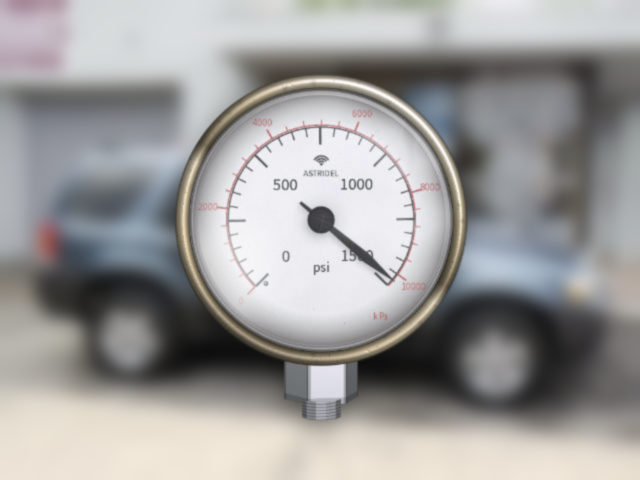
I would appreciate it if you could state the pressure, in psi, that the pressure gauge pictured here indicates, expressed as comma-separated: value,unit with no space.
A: 1475,psi
